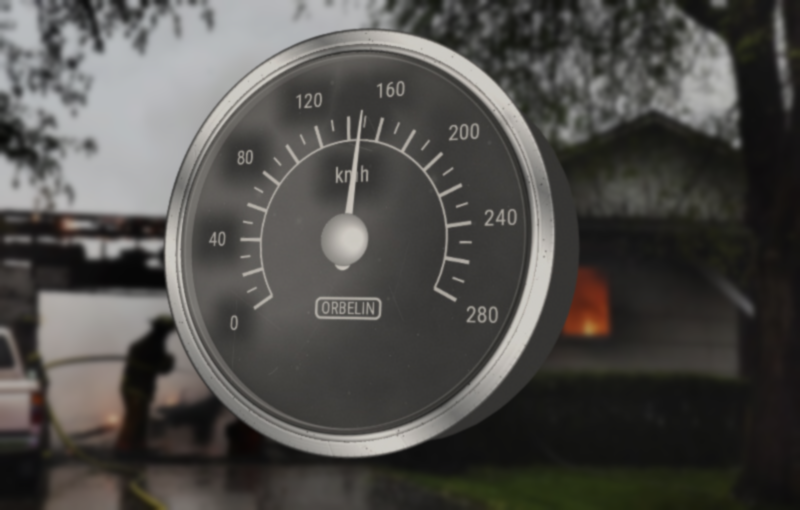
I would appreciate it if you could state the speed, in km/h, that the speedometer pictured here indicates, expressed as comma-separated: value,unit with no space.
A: 150,km/h
